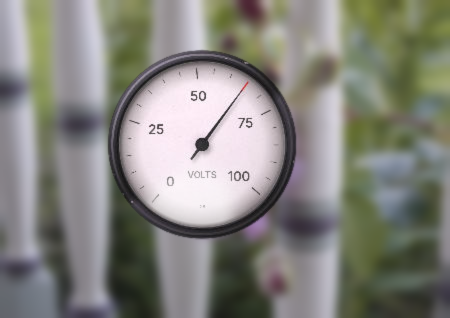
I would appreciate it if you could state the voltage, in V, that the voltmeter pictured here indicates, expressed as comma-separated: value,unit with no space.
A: 65,V
